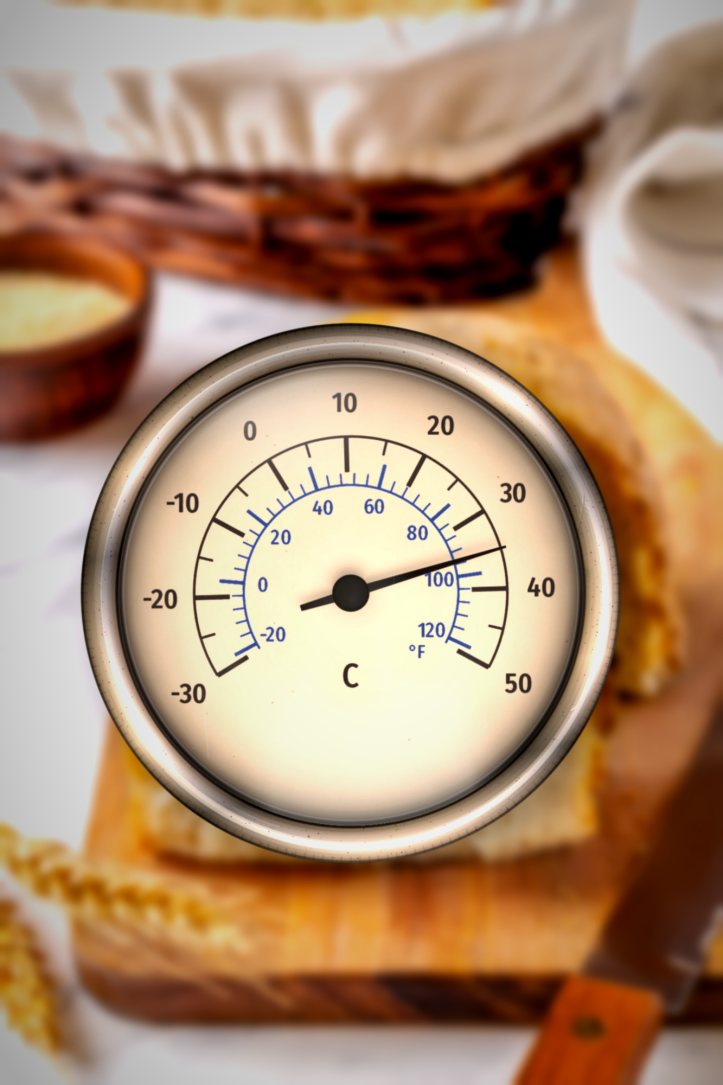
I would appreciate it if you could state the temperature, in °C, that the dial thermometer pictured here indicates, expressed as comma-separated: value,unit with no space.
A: 35,°C
